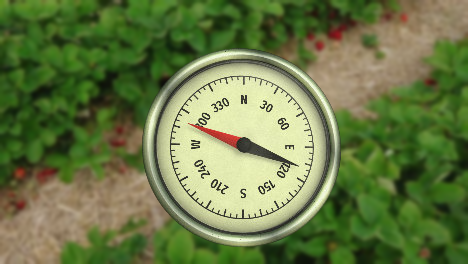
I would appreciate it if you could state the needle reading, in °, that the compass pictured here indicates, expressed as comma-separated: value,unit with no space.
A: 290,°
